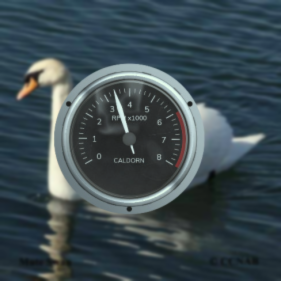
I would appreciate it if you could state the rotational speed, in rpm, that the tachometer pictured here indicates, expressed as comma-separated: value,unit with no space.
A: 3400,rpm
